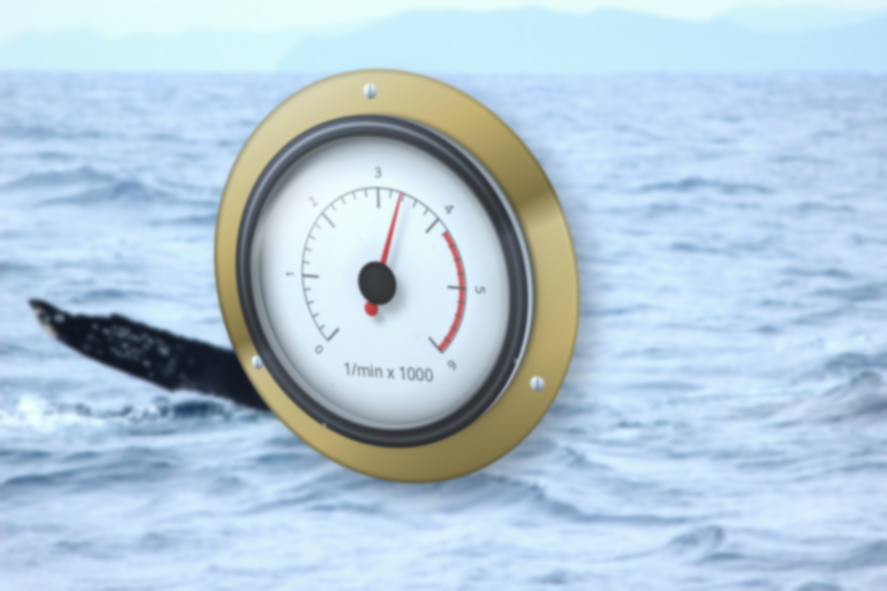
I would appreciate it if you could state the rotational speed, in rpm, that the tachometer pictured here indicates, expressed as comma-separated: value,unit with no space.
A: 3400,rpm
